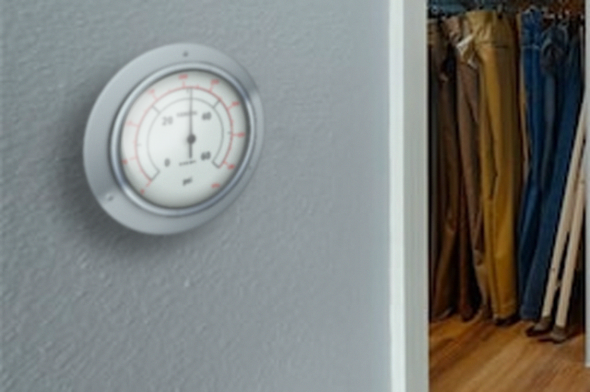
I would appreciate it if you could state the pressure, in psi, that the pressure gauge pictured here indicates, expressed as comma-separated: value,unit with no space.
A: 30,psi
